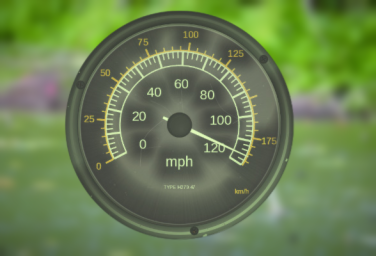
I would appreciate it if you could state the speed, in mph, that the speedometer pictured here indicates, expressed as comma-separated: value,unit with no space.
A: 116,mph
